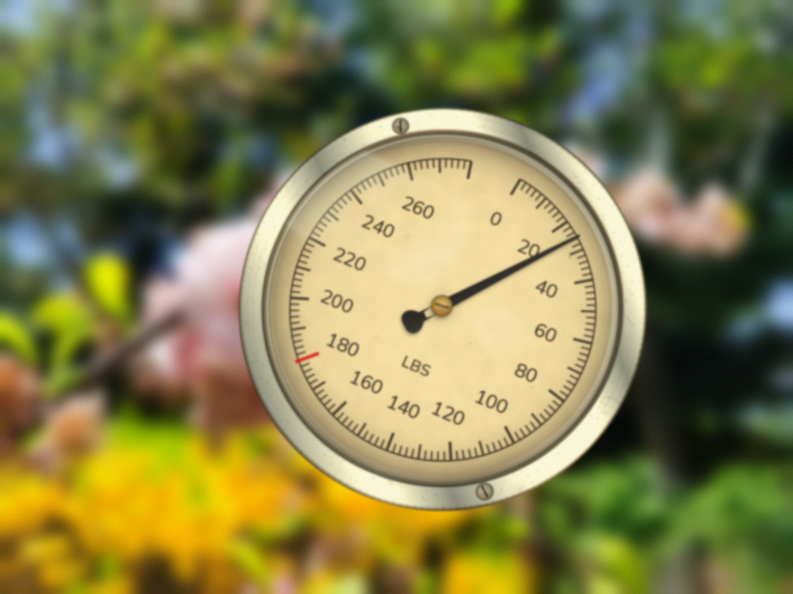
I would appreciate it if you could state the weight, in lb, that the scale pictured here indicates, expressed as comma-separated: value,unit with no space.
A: 26,lb
